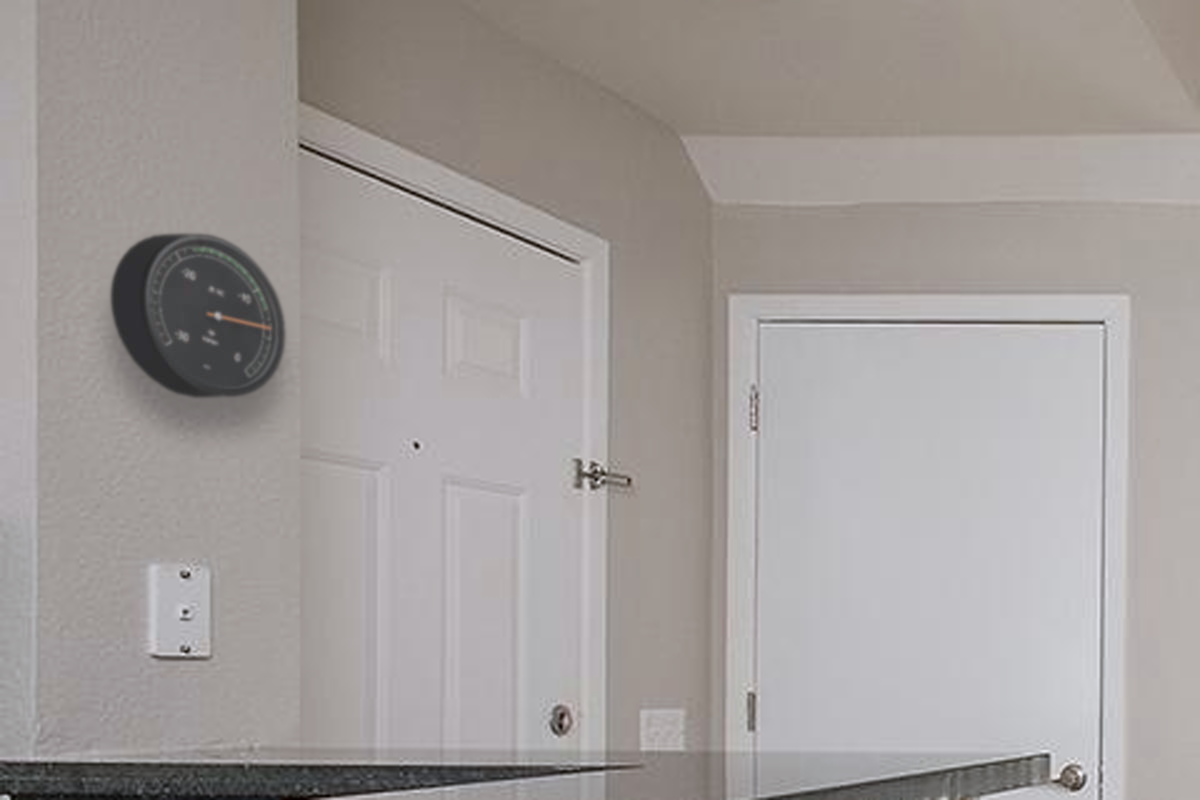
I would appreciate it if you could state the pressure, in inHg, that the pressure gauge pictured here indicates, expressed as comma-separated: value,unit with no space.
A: -6,inHg
